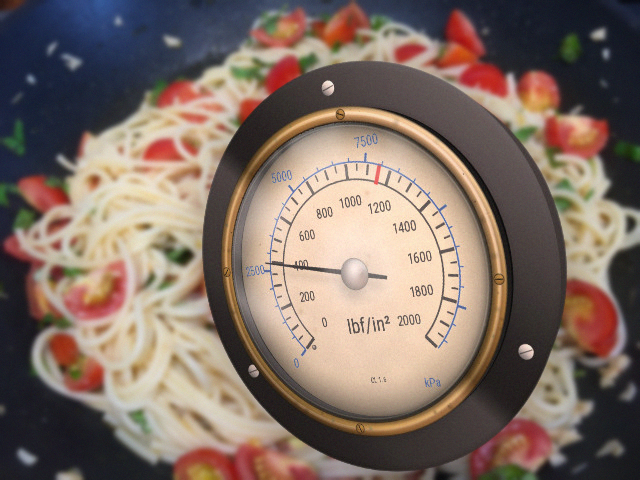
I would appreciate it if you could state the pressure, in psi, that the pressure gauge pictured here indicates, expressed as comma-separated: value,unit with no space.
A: 400,psi
